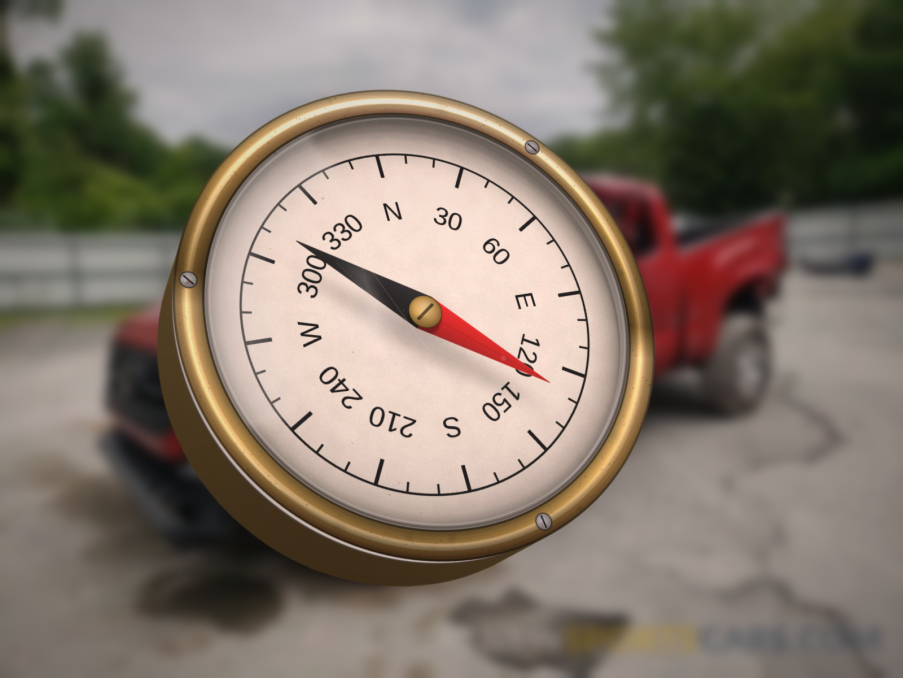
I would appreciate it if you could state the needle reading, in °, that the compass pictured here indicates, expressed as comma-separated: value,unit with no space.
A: 130,°
